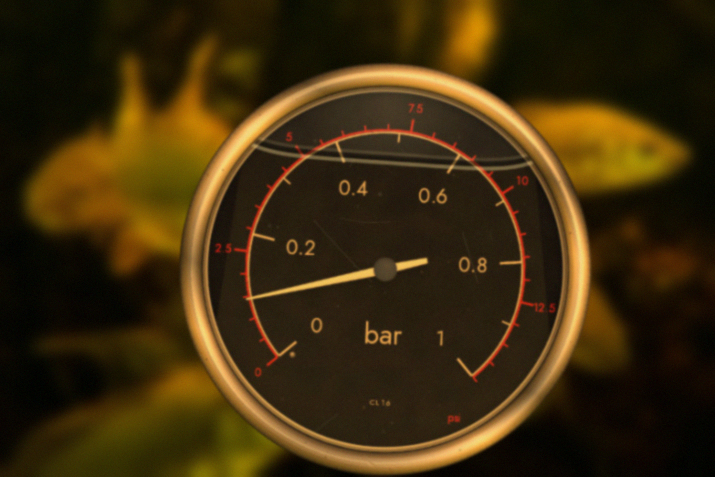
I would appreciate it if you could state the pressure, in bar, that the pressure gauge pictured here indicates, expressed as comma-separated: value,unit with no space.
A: 0.1,bar
